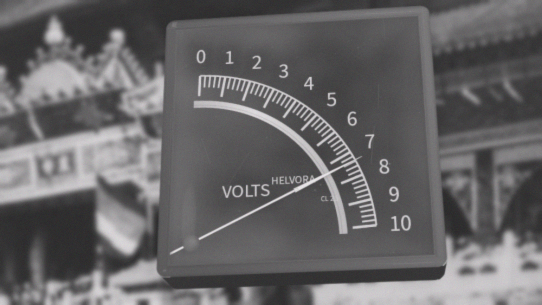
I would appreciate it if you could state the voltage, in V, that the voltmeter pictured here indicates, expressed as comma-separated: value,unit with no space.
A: 7.4,V
